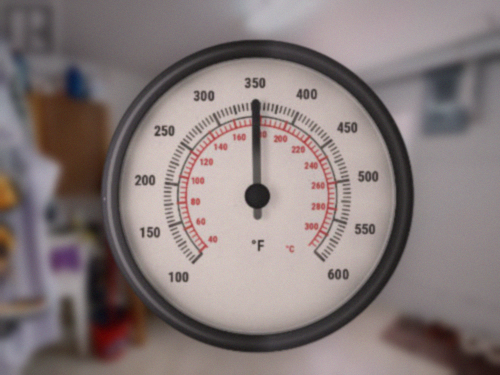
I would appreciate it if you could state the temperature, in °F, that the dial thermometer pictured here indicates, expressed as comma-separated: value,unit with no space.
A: 350,°F
